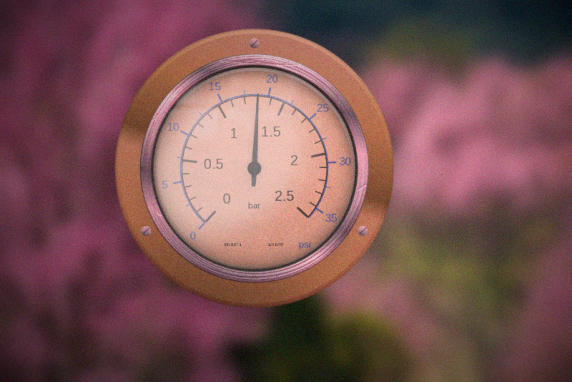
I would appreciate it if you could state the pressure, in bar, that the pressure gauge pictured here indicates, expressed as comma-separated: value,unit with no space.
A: 1.3,bar
